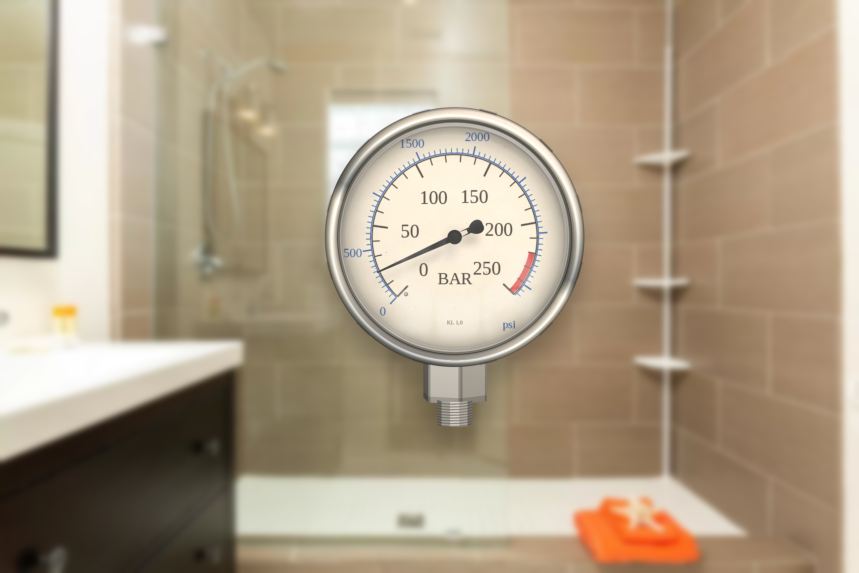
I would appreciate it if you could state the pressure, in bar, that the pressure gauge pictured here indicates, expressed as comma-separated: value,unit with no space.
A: 20,bar
